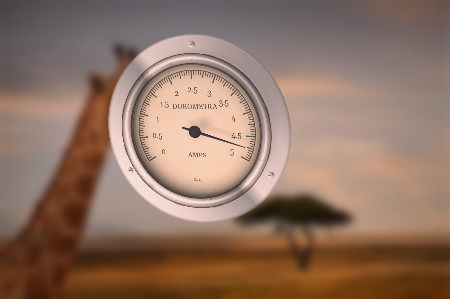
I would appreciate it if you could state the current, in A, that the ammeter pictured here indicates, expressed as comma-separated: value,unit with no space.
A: 4.75,A
